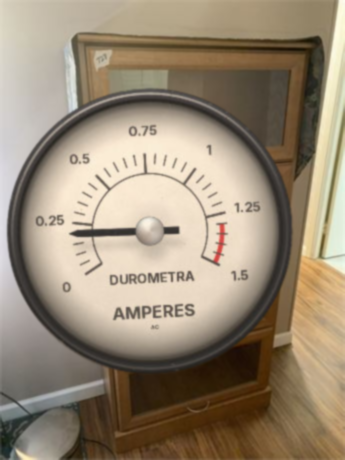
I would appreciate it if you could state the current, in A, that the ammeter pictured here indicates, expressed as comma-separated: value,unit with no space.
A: 0.2,A
